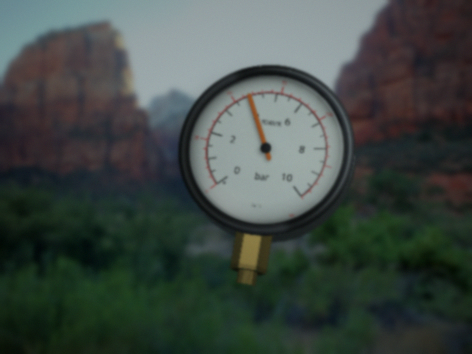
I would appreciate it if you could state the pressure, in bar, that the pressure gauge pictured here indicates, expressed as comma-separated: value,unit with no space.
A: 4,bar
